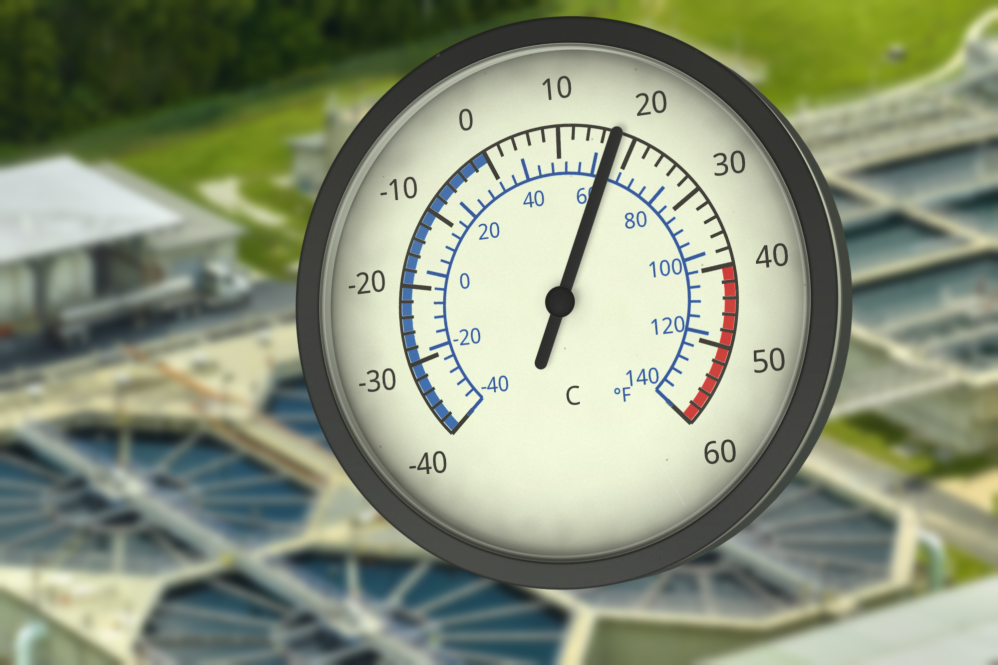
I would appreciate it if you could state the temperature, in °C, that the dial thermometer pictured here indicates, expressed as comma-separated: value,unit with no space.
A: 18,°C
